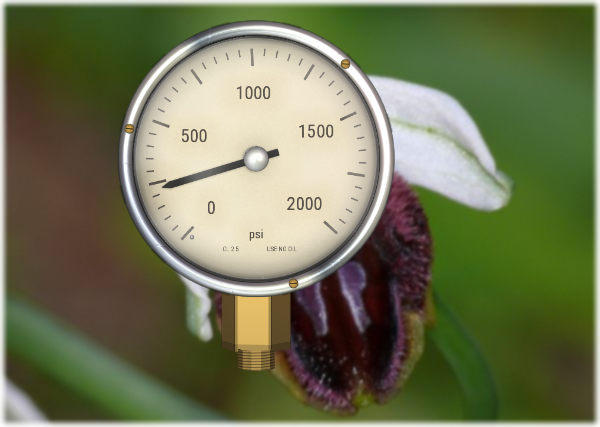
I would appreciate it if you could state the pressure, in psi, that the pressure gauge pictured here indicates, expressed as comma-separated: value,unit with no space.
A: 225,psi
